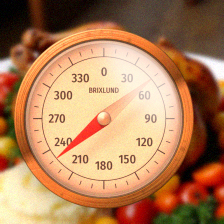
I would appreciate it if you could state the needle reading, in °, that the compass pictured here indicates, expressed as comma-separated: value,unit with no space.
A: 230,°
